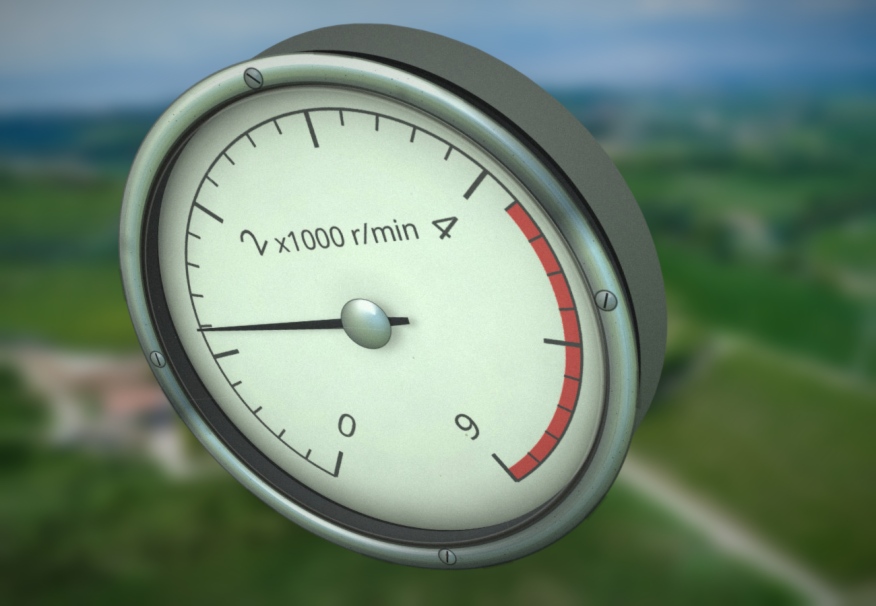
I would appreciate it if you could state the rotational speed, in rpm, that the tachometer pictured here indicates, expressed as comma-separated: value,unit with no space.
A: 1200,rpm
